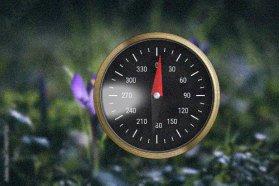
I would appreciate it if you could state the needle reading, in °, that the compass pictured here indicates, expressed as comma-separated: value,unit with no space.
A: 5,°
